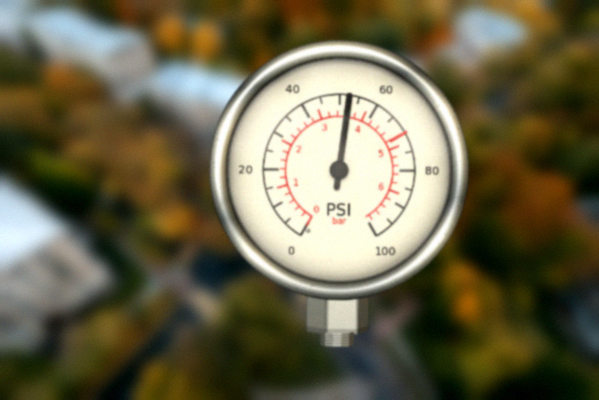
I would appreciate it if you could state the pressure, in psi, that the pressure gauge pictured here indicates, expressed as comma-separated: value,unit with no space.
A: 52.5,psi
